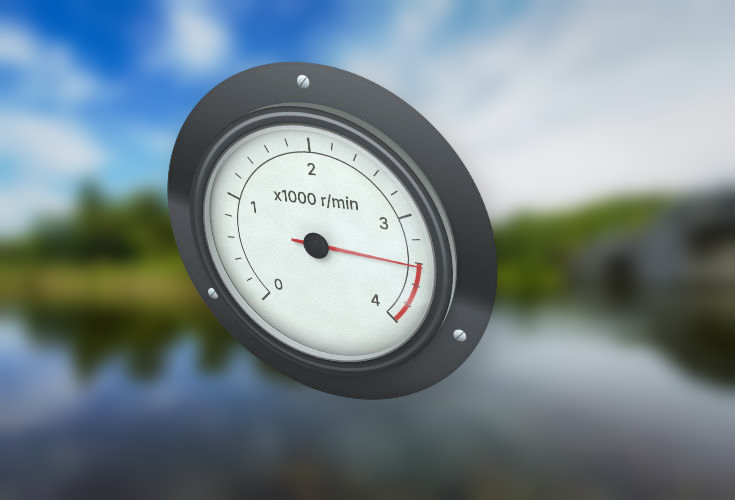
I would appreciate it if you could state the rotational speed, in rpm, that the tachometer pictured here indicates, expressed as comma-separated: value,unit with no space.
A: 3400,rpm
